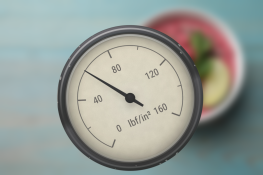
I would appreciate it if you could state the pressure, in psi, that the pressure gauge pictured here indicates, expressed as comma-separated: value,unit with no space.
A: 60,psi
